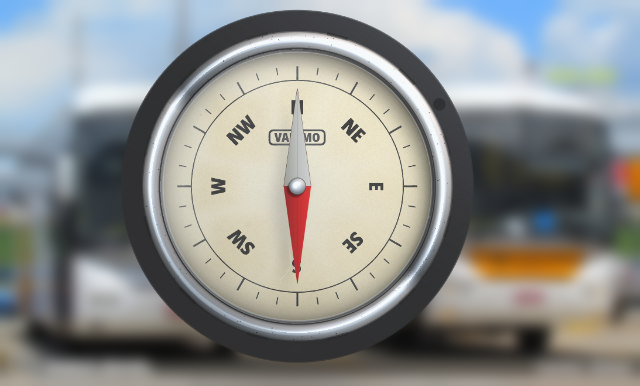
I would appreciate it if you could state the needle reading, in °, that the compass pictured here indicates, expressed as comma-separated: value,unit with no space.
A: 180,°
